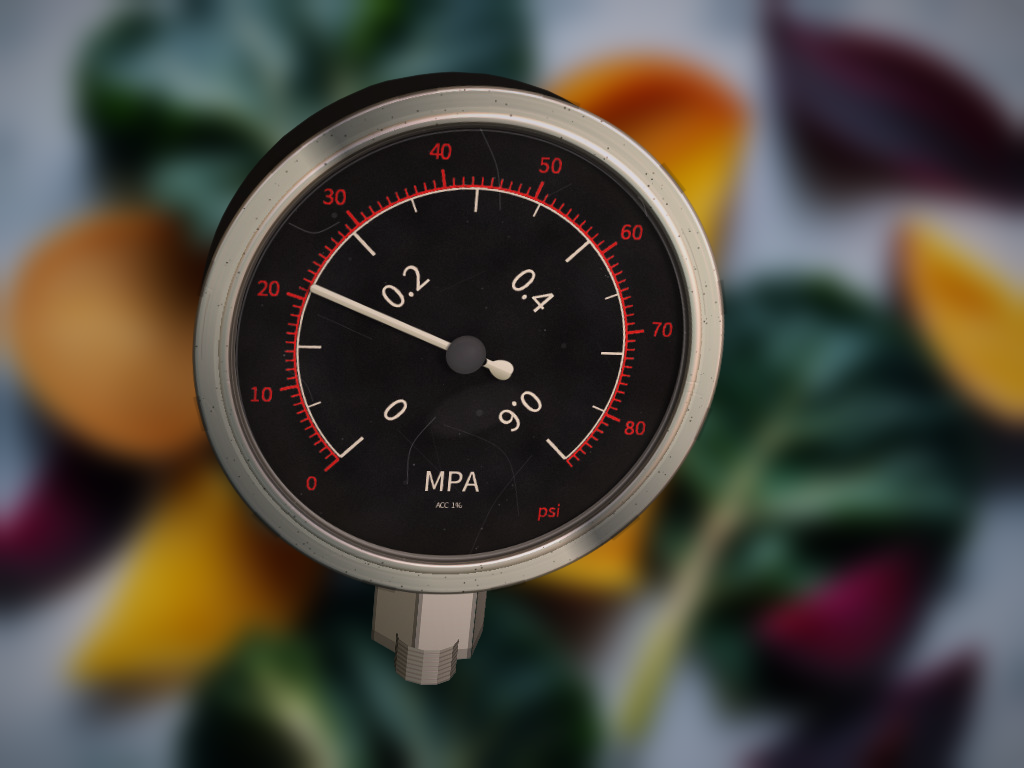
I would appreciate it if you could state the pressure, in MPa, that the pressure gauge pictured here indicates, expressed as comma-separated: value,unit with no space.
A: 0.15,MPa
